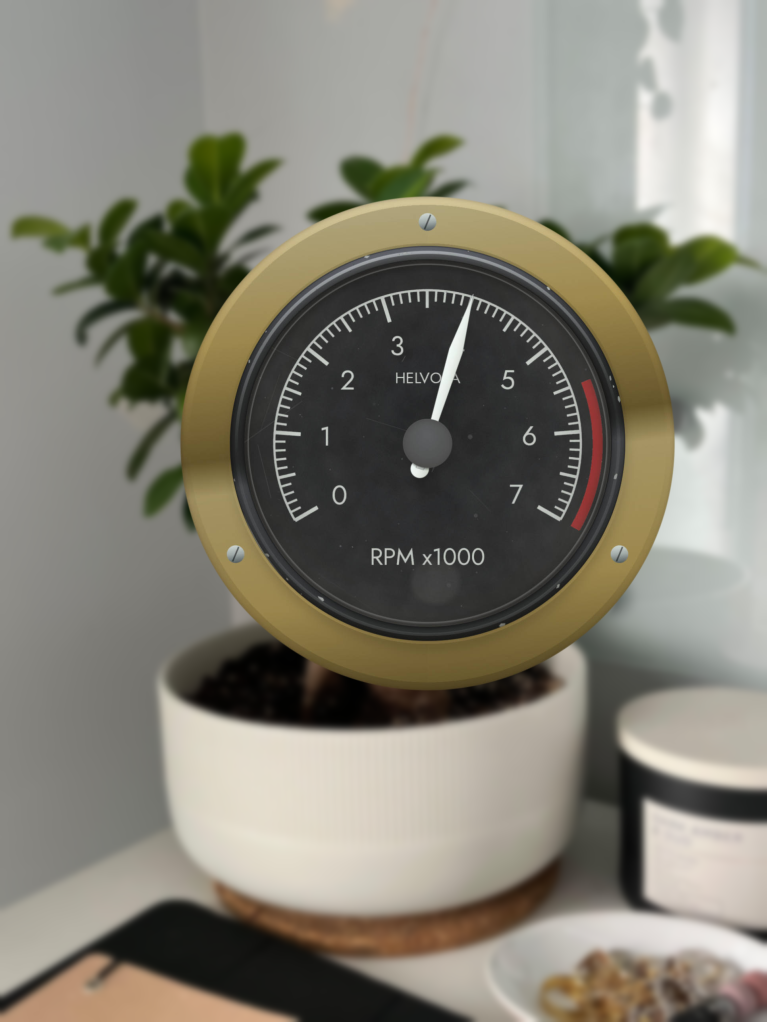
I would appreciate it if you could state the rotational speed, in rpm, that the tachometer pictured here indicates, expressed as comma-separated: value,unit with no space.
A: 4000,rpm
